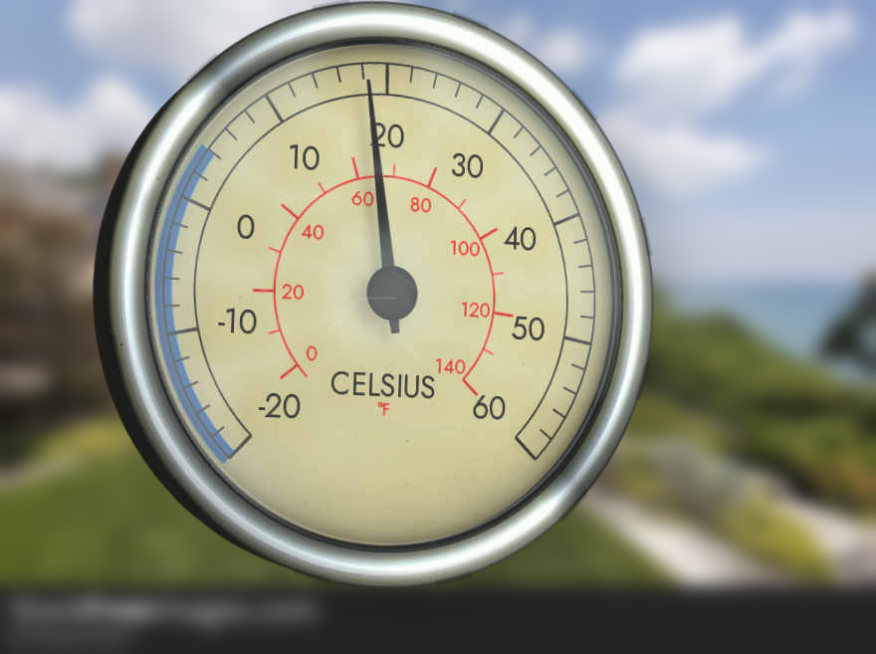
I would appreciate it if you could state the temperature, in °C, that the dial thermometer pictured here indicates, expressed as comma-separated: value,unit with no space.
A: 18,°C
